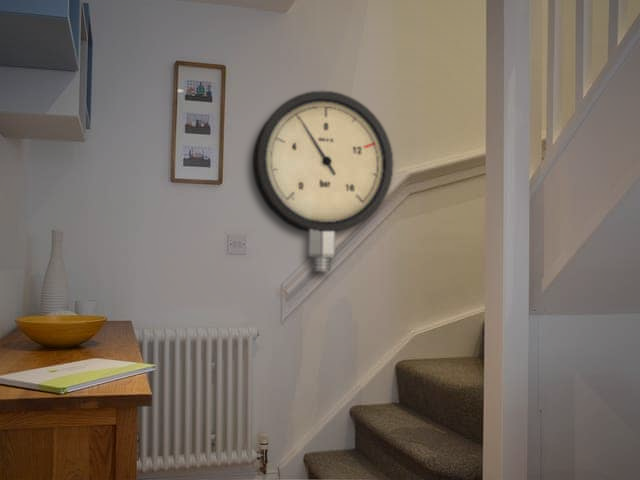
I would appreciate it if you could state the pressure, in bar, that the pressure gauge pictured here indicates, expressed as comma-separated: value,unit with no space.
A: 6,bar
